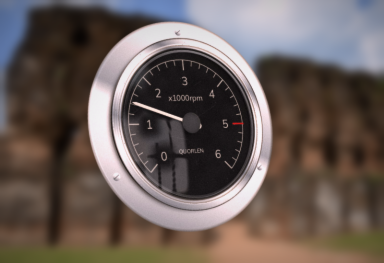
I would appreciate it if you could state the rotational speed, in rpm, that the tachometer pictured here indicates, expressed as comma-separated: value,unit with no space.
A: 1400,rpm
